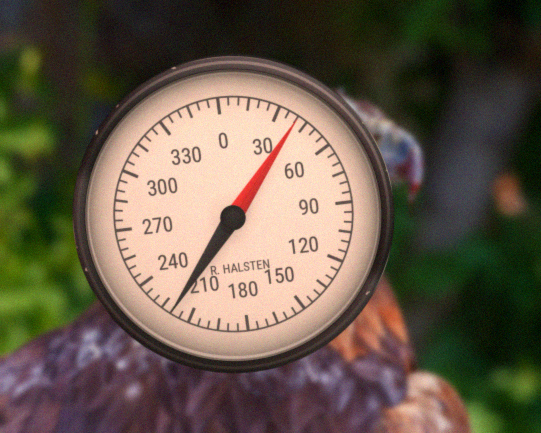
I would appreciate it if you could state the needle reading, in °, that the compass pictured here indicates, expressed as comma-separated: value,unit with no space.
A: 40,°
